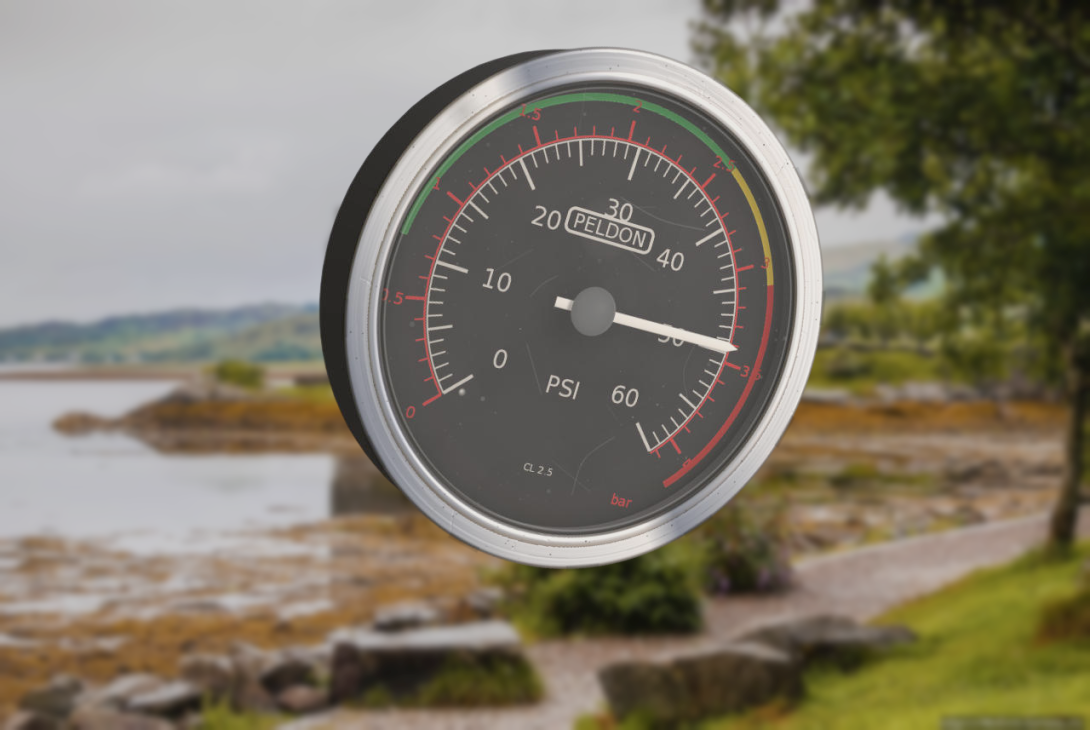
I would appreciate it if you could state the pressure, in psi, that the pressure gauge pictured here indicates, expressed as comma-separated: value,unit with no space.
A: 49.5,psi
